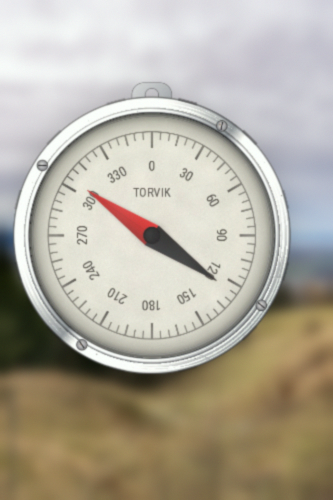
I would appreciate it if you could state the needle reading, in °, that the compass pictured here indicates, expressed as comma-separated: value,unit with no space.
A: 305,°
